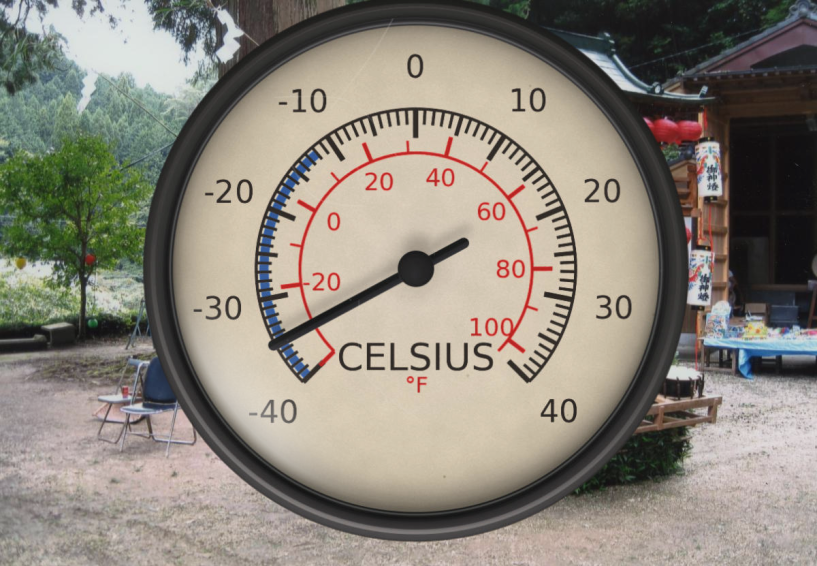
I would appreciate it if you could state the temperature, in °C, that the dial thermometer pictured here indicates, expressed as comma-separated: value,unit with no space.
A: -35,°C
